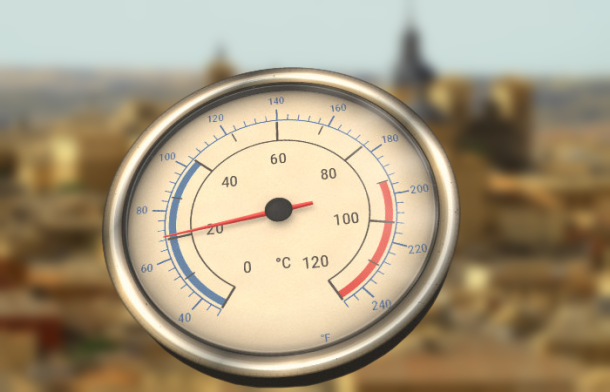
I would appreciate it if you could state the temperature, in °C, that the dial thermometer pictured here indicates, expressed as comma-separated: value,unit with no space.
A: 20,°C
